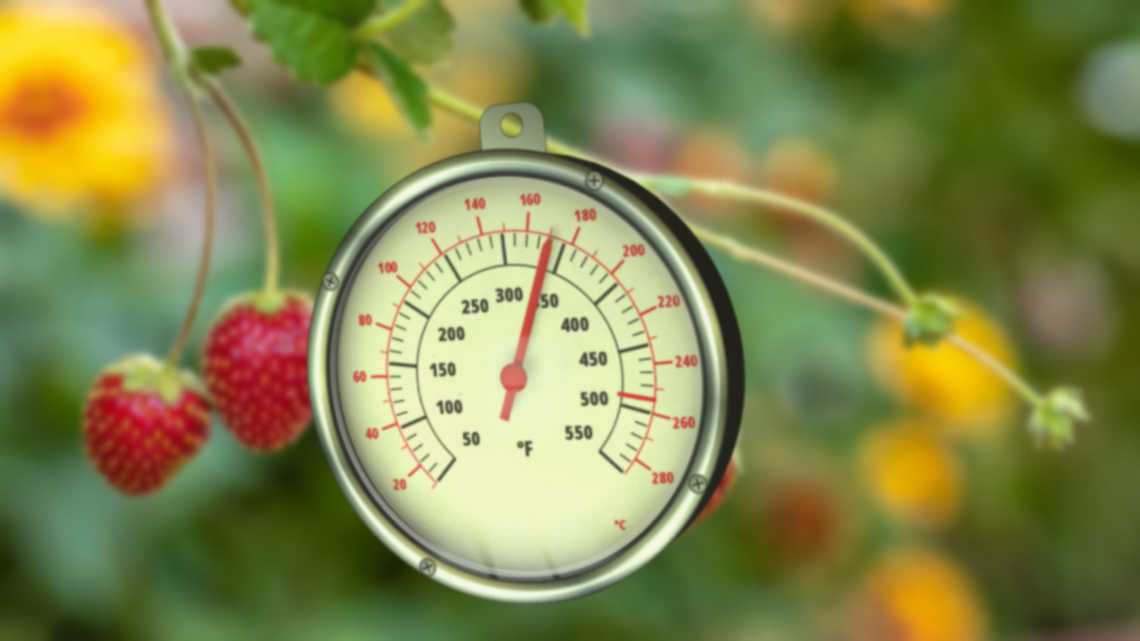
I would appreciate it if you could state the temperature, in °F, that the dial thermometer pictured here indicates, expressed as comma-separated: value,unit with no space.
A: 340,°F
